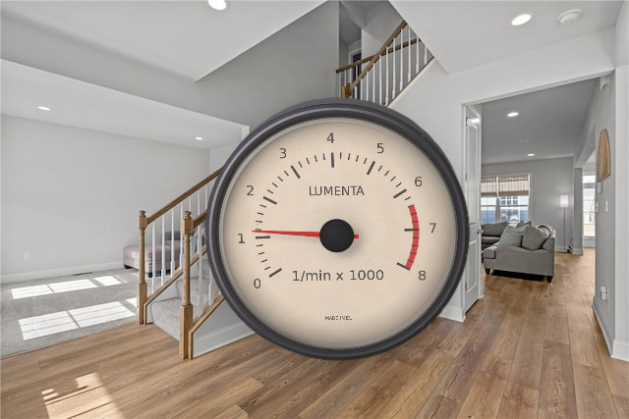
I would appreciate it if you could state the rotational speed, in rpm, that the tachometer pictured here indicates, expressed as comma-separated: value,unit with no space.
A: 1200,rpm
